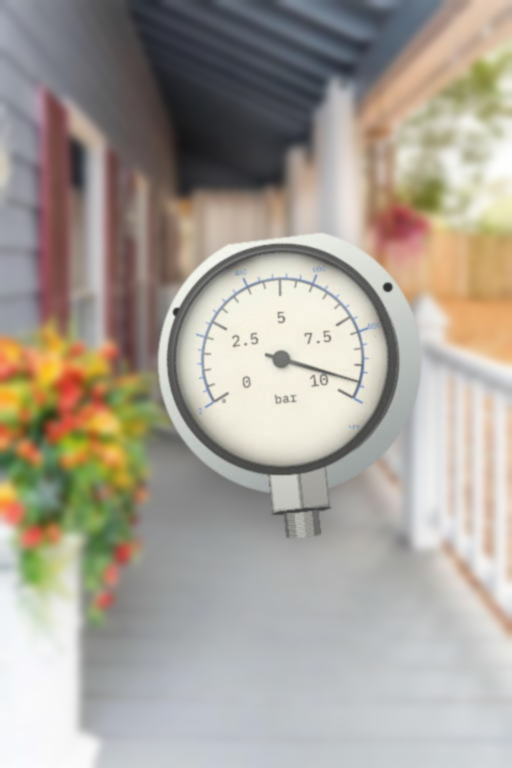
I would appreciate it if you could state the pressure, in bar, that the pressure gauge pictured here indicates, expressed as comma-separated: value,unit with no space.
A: 9.5,bar
